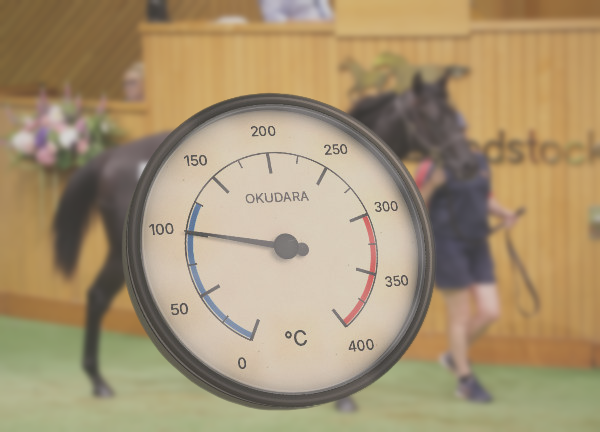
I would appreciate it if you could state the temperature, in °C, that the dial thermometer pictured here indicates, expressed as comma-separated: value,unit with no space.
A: 100,°C
